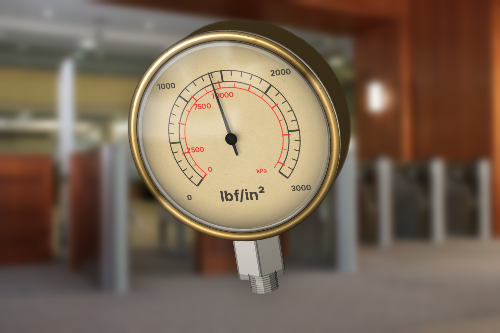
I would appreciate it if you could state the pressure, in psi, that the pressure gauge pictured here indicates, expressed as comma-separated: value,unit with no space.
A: 1400,psi
